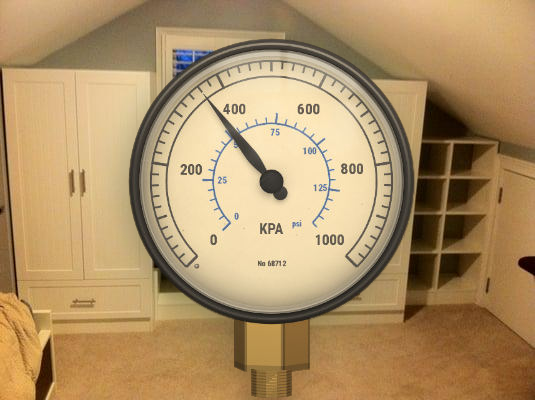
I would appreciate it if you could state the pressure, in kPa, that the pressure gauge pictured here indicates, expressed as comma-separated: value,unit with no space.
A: 360,kPa
